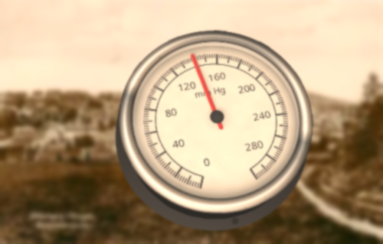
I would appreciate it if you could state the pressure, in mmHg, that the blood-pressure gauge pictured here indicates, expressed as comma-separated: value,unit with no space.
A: 140,mmHg
